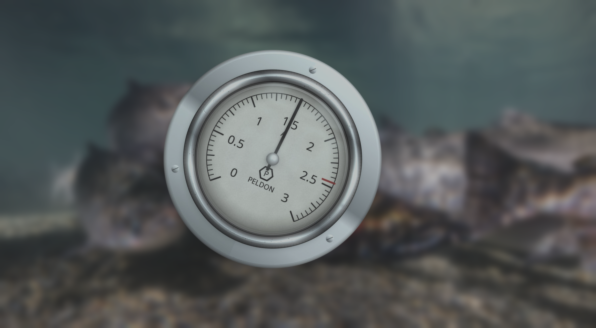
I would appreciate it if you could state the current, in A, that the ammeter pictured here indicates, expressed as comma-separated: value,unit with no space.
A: 1.5,A
